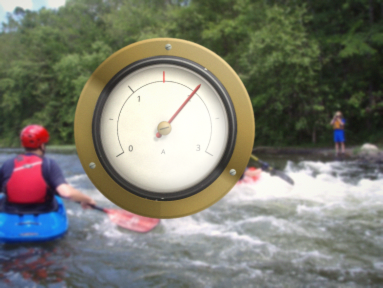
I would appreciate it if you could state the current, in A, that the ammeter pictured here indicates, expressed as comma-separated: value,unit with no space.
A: 2,A
